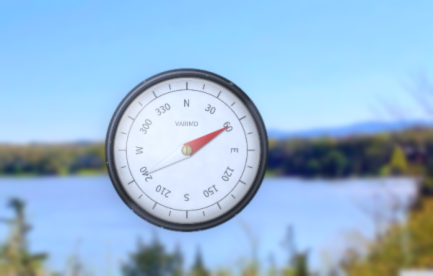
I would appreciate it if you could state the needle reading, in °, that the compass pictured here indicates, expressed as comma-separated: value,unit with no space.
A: 60,°
